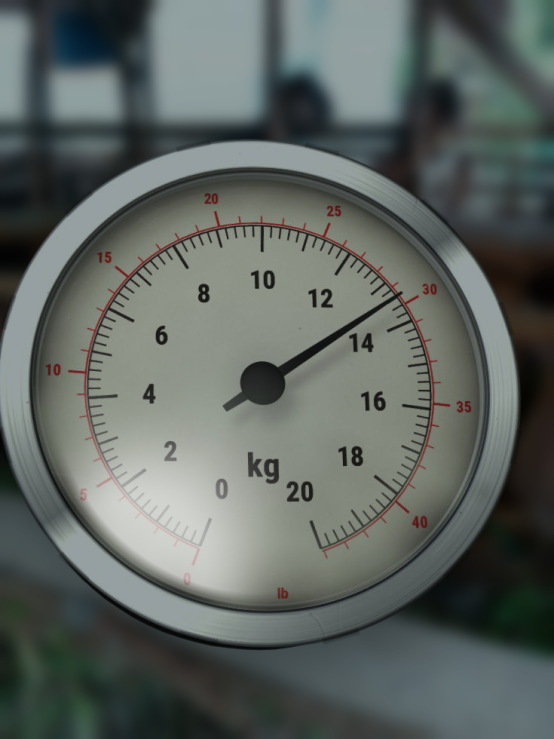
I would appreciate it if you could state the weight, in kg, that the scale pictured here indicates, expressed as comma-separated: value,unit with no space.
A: 13.4,kg
